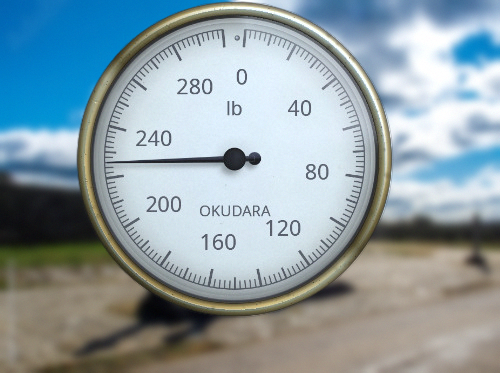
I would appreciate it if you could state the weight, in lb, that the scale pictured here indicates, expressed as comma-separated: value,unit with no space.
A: 226,lb
